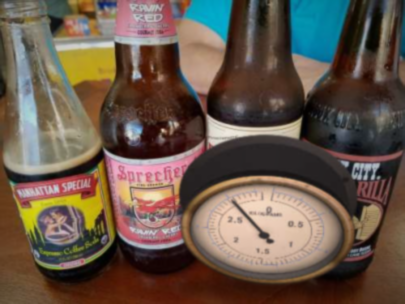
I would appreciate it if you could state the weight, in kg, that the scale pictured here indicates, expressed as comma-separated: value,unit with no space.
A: 2.75,kg
